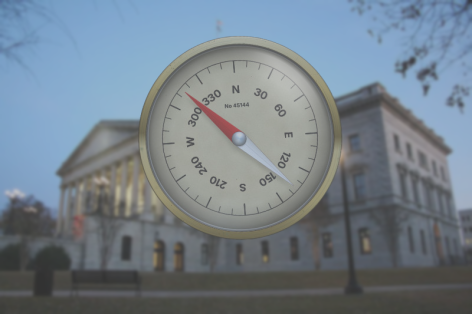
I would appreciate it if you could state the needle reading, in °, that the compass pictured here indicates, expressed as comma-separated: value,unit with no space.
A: 315,°
